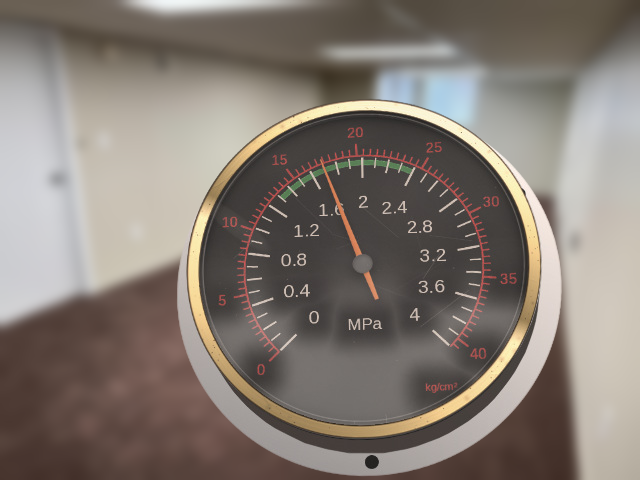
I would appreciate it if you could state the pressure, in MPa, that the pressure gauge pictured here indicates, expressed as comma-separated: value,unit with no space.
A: 1.7,MPa
